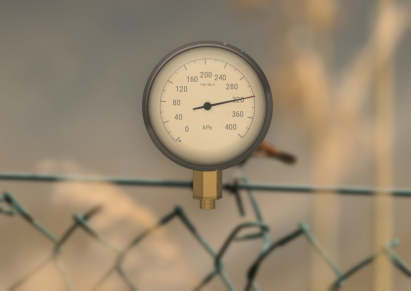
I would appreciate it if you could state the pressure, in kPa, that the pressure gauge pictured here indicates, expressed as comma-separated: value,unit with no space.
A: 320,kPa
